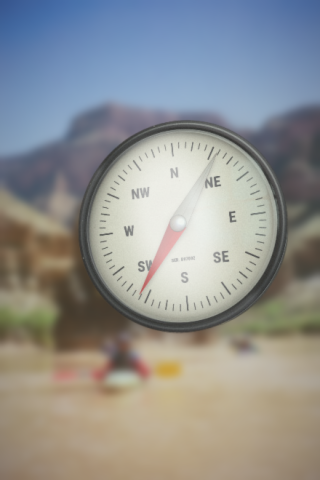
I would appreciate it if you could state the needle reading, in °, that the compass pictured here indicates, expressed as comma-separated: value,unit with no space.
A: 215,°
